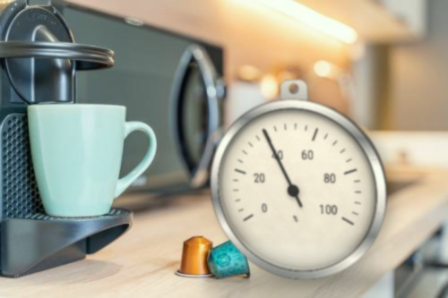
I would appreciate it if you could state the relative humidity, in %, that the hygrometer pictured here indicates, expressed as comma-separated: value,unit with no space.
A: 40,%
